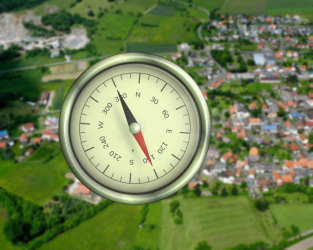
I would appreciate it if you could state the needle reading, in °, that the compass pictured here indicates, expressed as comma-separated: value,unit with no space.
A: 150,°
